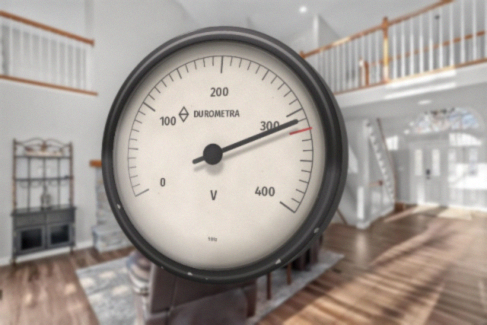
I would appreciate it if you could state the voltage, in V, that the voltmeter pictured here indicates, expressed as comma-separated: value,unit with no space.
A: 310,V
